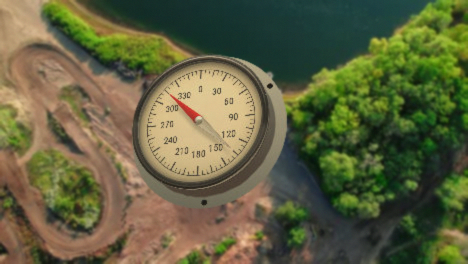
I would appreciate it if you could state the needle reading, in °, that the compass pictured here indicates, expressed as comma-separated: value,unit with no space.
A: 315,°
